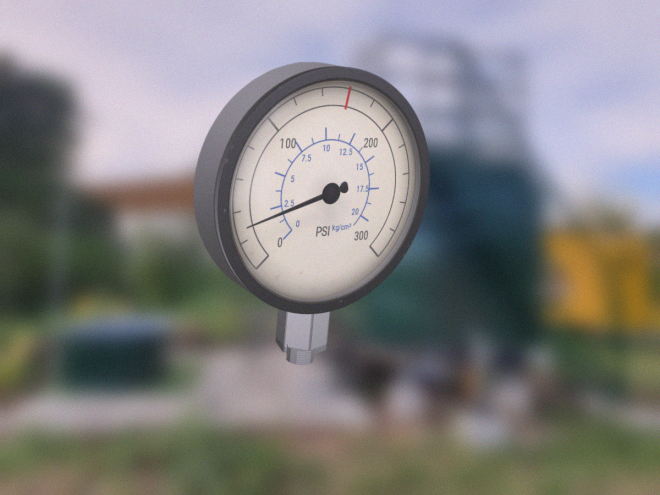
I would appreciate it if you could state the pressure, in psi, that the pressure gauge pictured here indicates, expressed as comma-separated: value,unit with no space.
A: 30,psi
